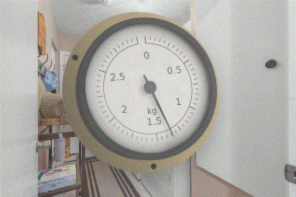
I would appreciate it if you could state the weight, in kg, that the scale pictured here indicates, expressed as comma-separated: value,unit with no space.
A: 1.35,kg
